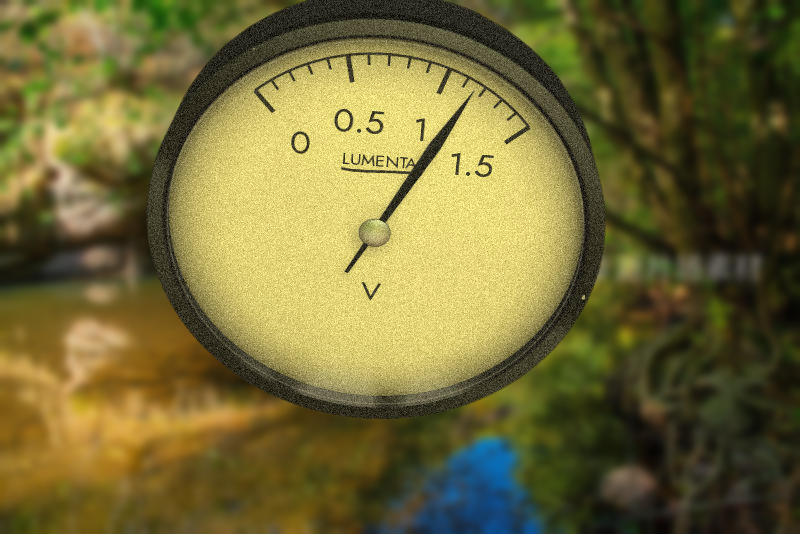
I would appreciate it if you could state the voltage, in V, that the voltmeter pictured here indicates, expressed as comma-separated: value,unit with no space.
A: 1.15,V
